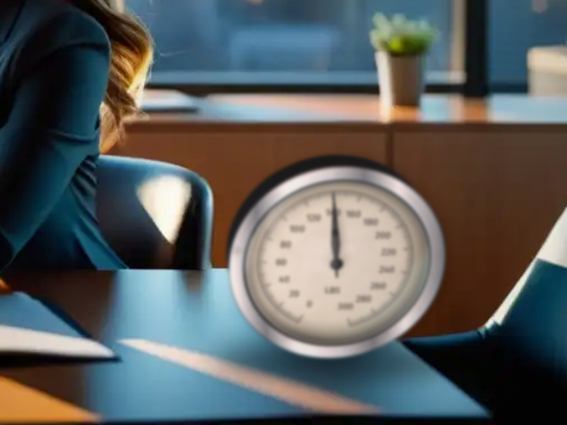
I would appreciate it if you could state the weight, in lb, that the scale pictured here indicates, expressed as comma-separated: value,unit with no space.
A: 140,lb
